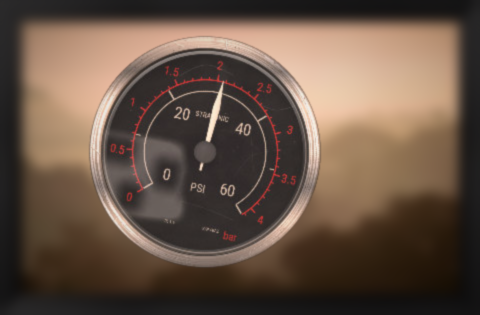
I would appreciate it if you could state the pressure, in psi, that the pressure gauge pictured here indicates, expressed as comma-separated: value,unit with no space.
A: 30,psi
